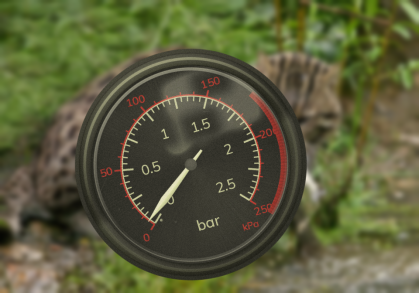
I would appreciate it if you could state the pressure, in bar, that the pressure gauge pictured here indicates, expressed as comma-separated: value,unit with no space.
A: 0.05,bar
